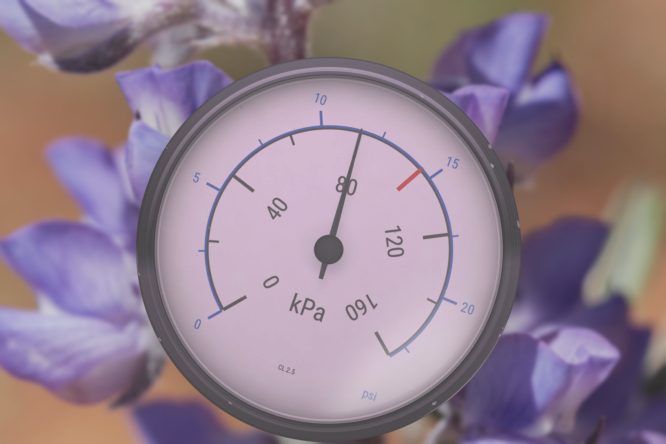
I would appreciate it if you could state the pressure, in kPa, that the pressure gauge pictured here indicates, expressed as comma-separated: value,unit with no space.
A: 80,kPa
